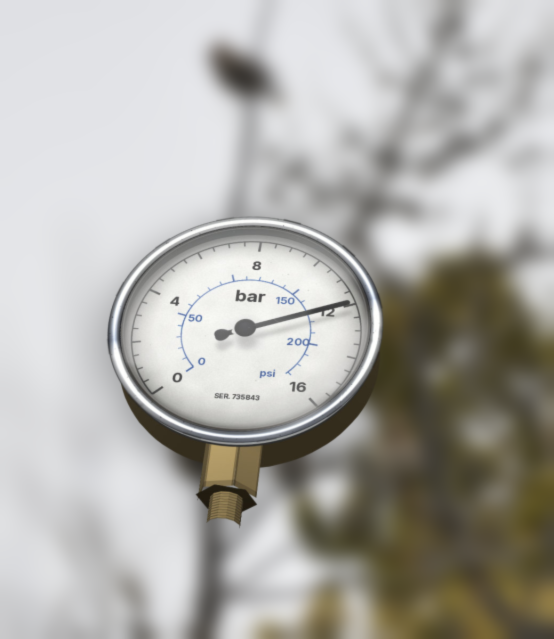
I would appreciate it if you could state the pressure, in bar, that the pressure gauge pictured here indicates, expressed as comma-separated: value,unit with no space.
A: 12,bar
